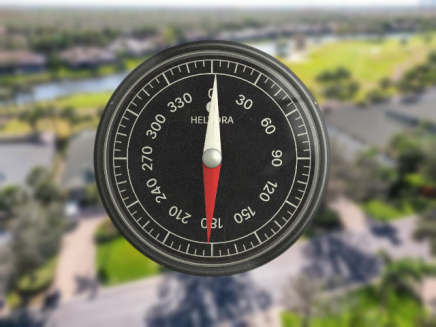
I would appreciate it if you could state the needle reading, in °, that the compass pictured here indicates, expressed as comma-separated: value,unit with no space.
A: 182.5,°
